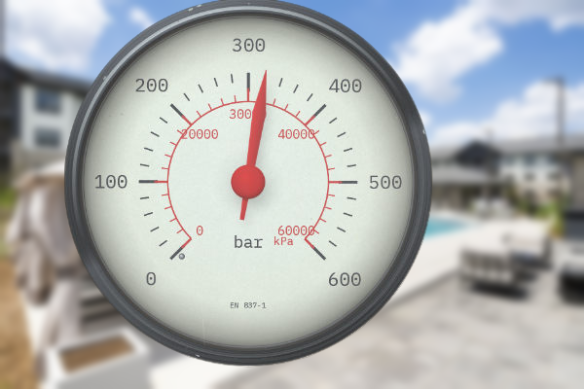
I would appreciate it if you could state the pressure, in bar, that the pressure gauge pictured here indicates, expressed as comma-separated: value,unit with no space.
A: 320,bar
